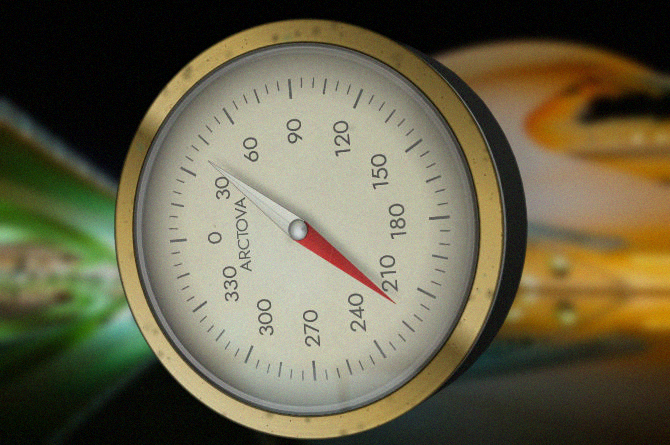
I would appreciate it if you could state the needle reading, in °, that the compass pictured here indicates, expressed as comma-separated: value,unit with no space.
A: 220,°
